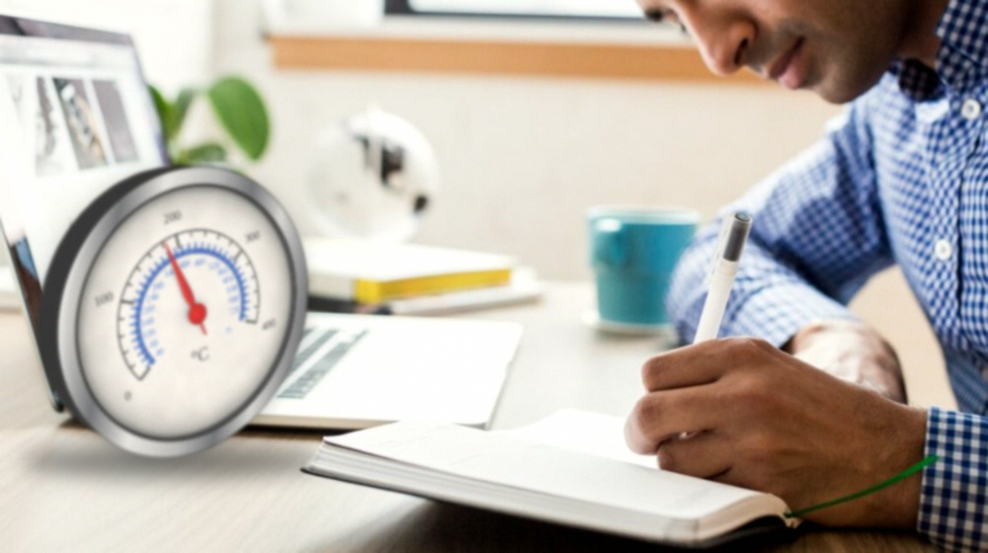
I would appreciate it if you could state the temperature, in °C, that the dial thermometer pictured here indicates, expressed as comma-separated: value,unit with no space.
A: 180,°C
